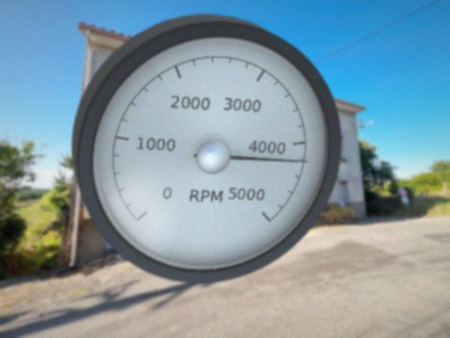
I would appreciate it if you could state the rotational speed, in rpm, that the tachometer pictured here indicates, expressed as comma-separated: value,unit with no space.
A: 4200,rpm
